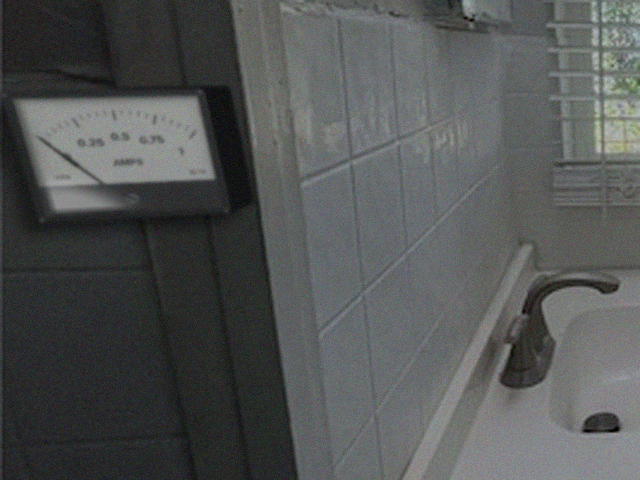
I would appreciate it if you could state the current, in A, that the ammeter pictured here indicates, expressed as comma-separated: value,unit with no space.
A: 0,A
